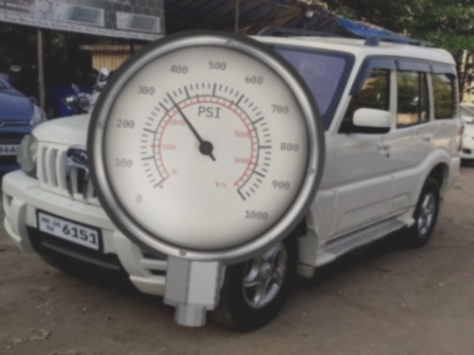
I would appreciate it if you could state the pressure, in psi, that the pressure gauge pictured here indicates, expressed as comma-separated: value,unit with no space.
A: 340,psi
